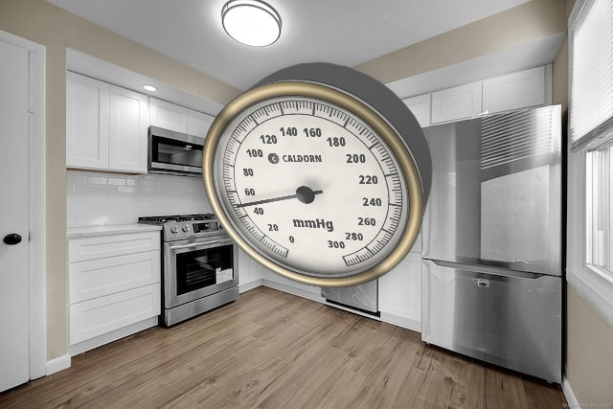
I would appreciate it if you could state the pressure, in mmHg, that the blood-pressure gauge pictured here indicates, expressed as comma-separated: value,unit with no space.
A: 50,mmHg
